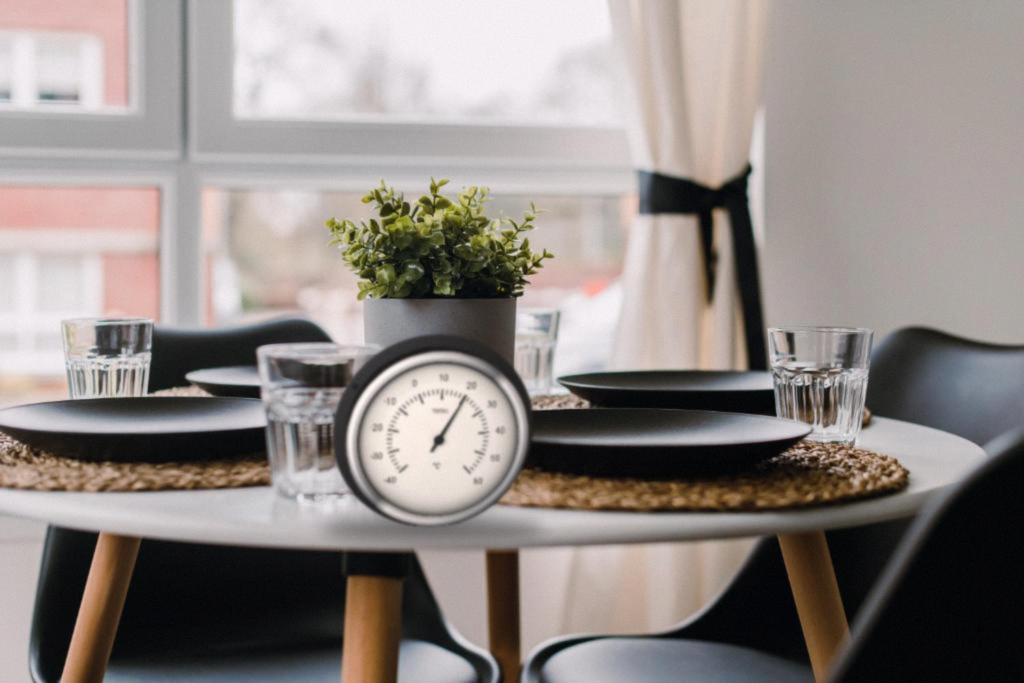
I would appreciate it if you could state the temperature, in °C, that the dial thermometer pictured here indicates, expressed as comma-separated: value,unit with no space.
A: 20,°C
